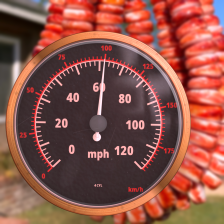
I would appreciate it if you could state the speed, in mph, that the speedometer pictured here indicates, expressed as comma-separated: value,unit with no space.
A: 62,mph
